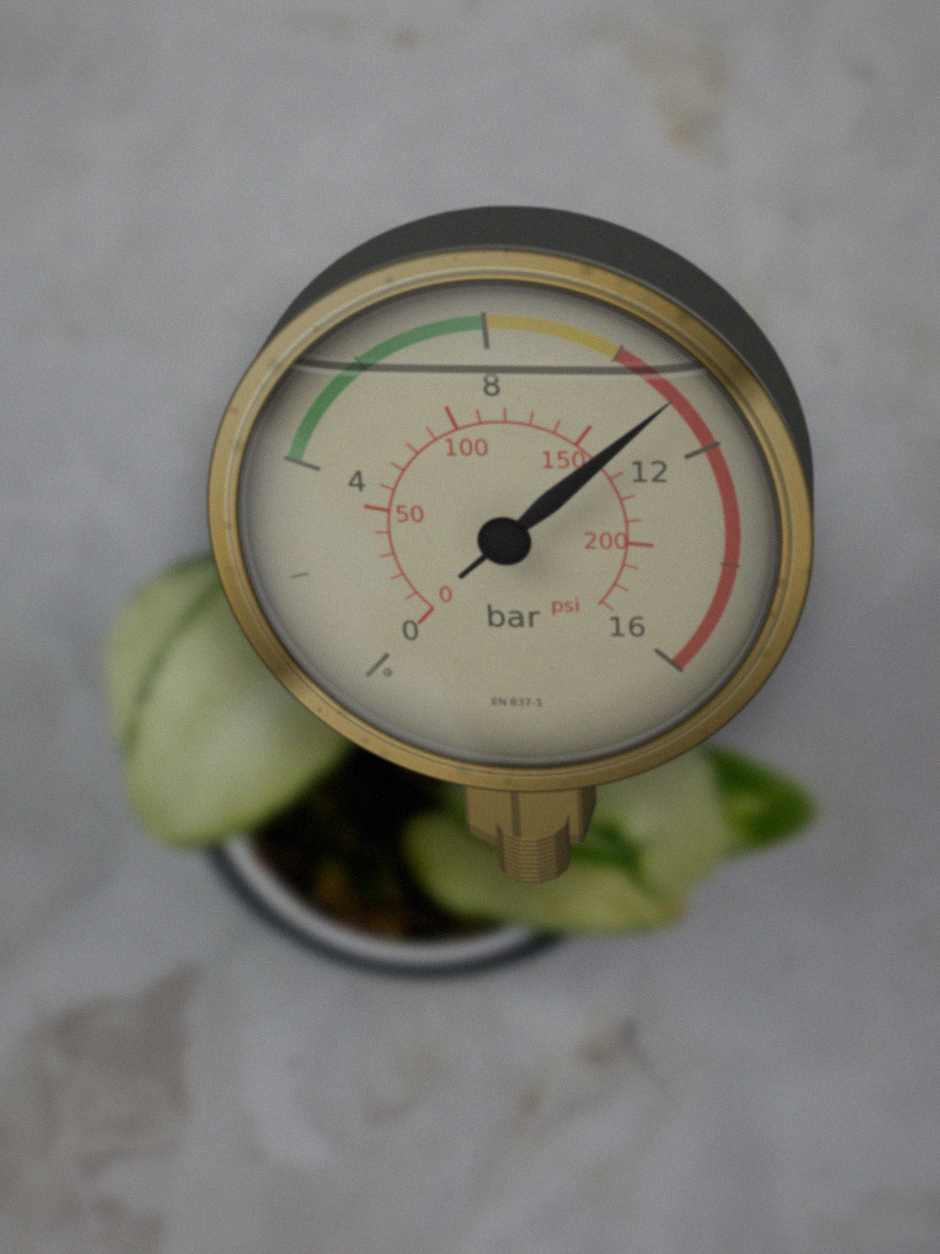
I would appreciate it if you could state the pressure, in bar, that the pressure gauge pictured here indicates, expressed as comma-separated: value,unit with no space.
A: 11,bar
